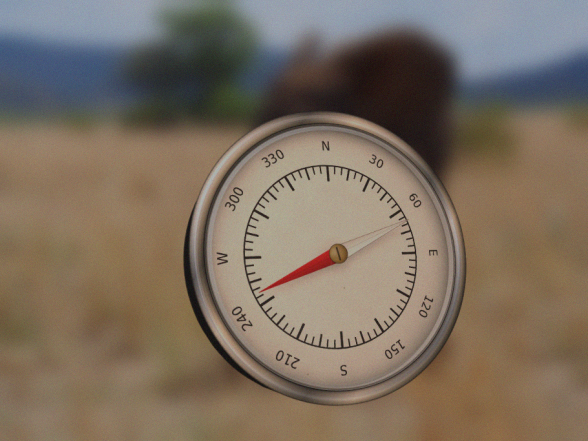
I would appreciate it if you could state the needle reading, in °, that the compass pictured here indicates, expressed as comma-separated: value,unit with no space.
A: 247.5,°
